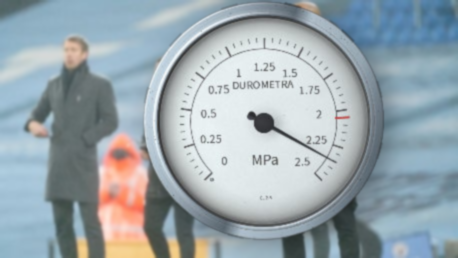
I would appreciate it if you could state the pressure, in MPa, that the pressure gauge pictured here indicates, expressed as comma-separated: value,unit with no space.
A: 2.35,MPa
